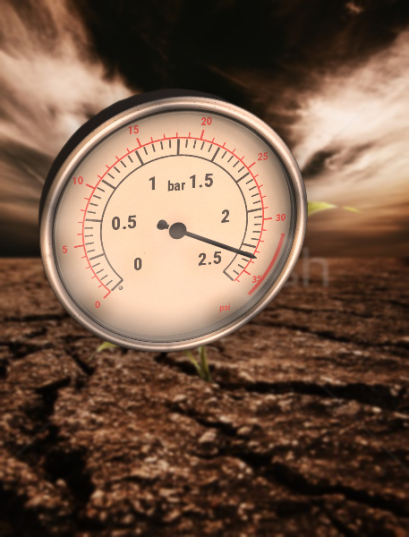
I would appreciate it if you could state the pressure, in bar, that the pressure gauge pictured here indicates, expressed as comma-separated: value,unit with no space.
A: 2.3,bar
